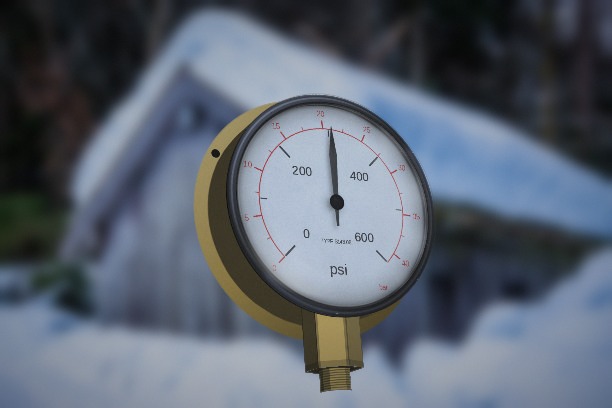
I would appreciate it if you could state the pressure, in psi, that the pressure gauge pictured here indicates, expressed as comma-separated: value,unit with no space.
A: 300,psi
